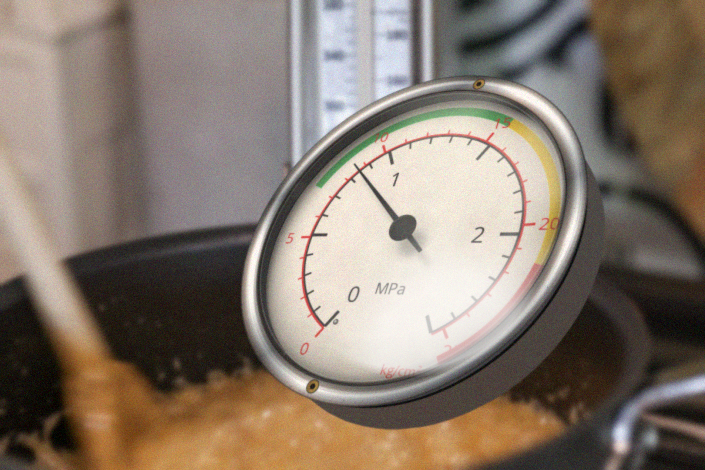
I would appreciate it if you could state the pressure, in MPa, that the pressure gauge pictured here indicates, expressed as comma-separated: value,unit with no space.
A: 0.85,MPa
